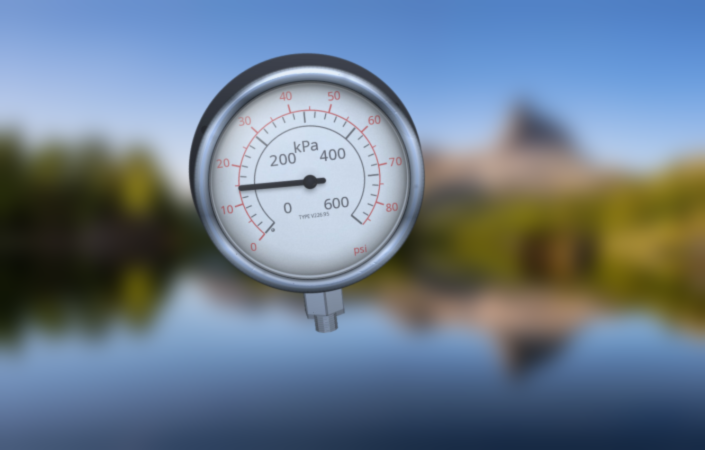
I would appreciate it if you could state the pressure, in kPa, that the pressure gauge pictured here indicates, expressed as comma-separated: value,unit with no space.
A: 100,kPa
